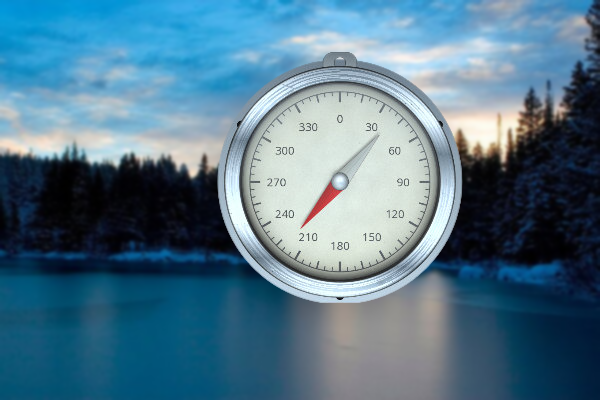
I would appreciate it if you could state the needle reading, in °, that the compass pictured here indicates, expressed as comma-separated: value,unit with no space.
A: 220,°
